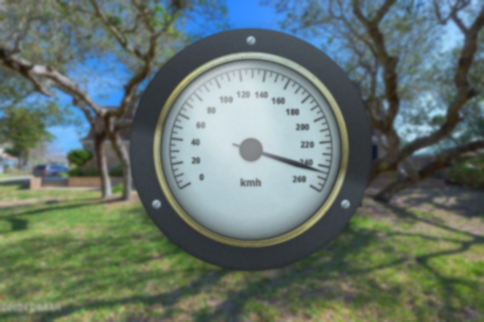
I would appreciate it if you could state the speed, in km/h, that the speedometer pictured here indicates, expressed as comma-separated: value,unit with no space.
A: 245,km/h
